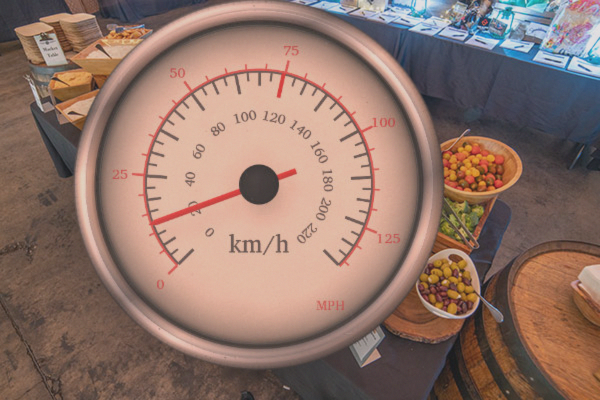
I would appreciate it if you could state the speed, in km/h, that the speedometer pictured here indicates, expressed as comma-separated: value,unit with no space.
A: 20,km/h
